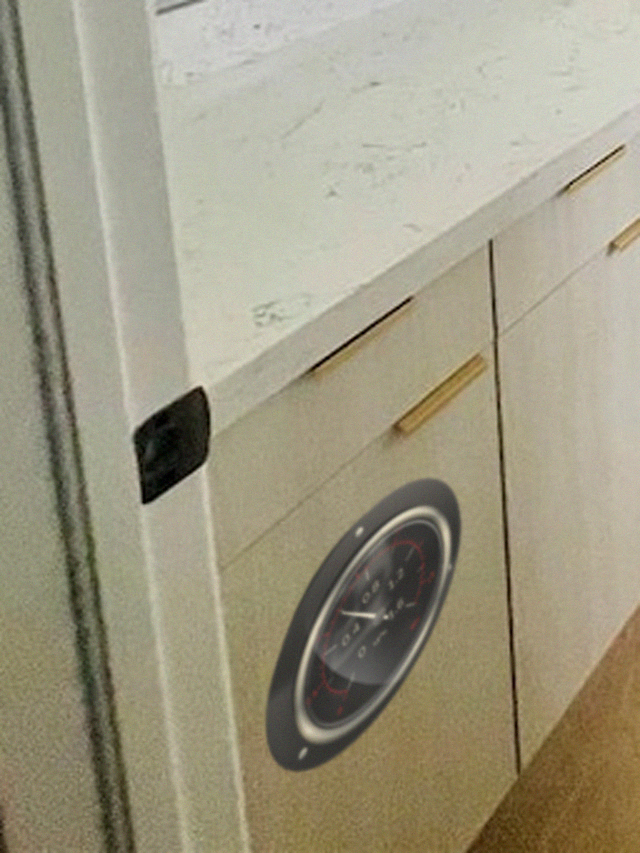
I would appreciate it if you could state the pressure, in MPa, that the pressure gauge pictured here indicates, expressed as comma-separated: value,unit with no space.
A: 0.6,MPa
